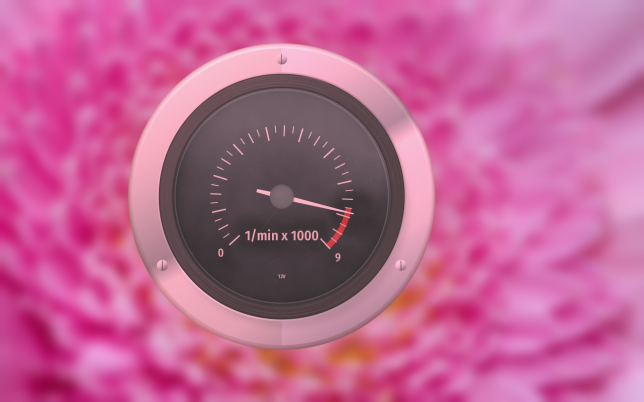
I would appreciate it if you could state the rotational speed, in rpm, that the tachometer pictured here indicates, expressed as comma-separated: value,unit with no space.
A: 7875,rpm
